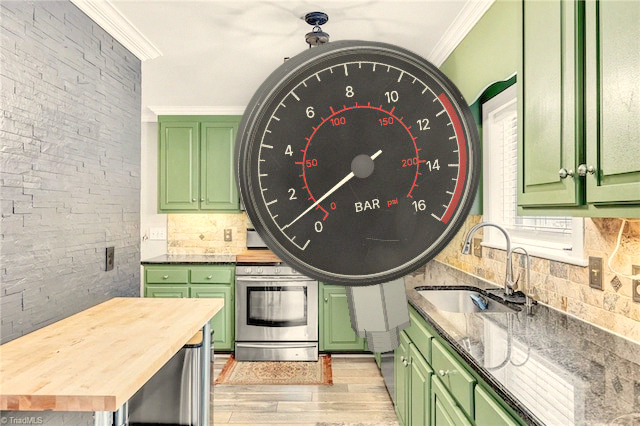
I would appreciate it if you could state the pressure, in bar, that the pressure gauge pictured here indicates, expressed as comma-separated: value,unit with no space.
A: 1,bar
